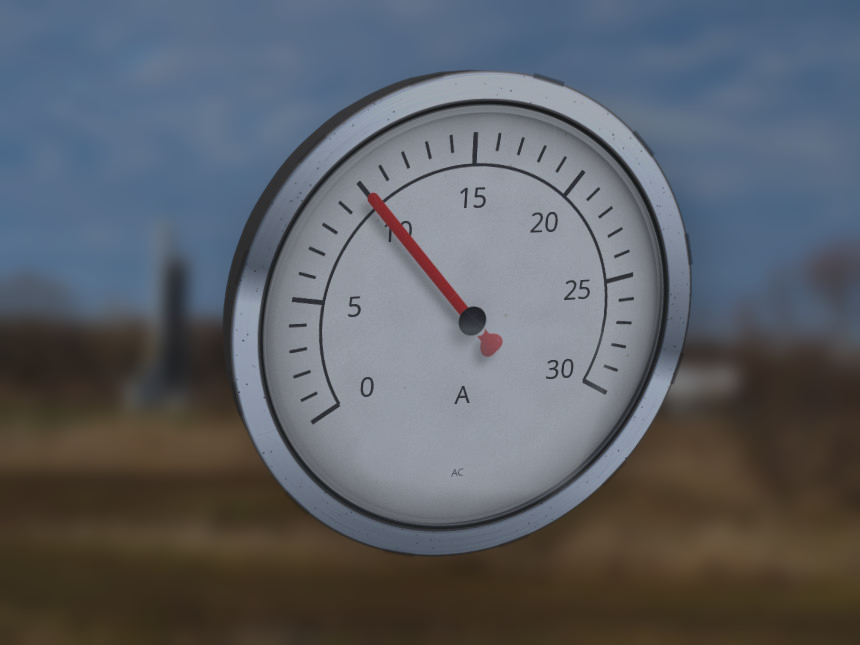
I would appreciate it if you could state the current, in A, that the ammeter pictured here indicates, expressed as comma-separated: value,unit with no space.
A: 10,A
